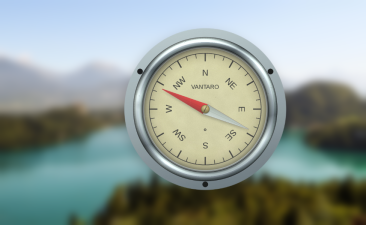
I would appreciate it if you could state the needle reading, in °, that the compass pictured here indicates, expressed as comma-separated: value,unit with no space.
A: 295,°
